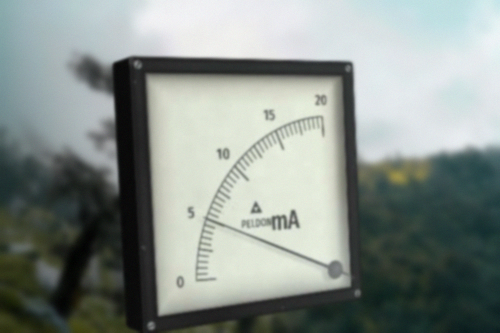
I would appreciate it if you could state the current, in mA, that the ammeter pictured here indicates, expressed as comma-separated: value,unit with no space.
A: 5,mA
